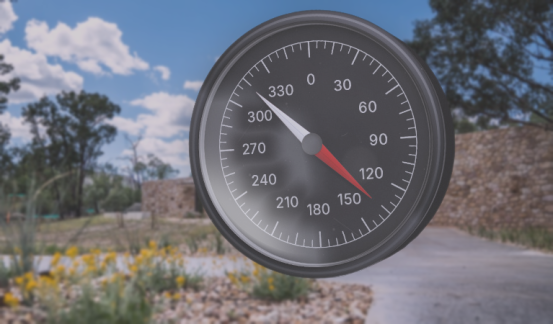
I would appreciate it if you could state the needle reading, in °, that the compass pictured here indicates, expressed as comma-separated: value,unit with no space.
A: 135,°
